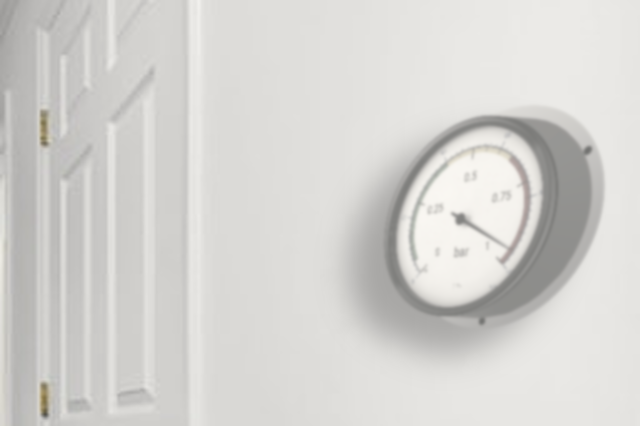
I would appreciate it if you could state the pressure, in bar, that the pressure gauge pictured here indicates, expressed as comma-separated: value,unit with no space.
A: 0.95,bar
